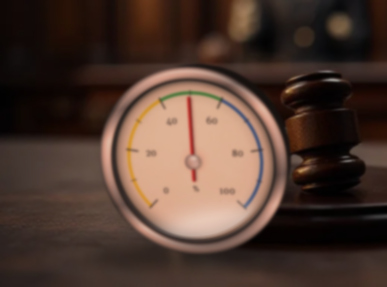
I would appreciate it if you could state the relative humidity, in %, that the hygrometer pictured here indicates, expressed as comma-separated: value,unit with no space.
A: 50,%
